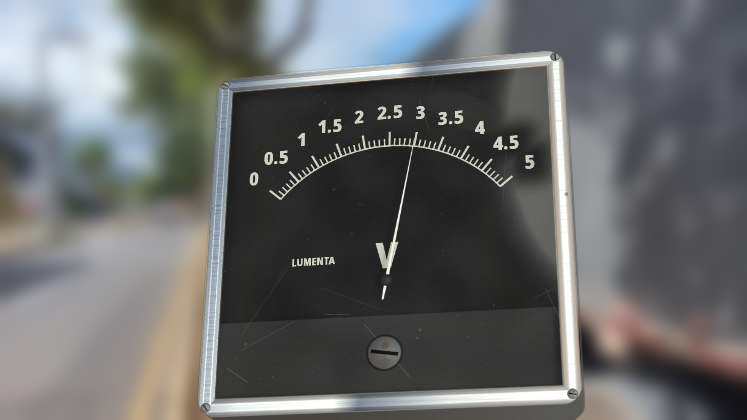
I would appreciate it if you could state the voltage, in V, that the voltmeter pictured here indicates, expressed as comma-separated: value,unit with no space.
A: 3,V
